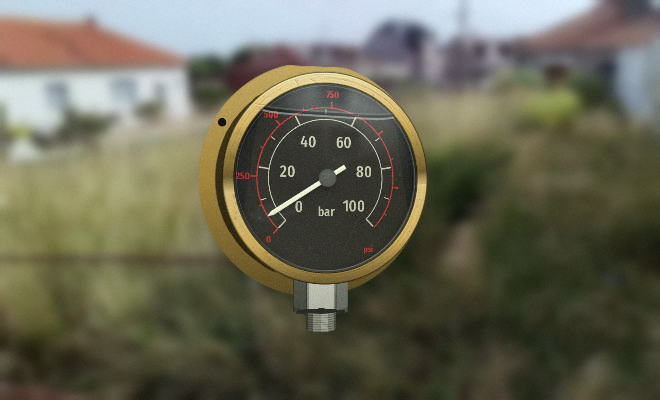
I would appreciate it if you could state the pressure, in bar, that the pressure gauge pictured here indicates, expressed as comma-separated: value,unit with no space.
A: 5,bar
